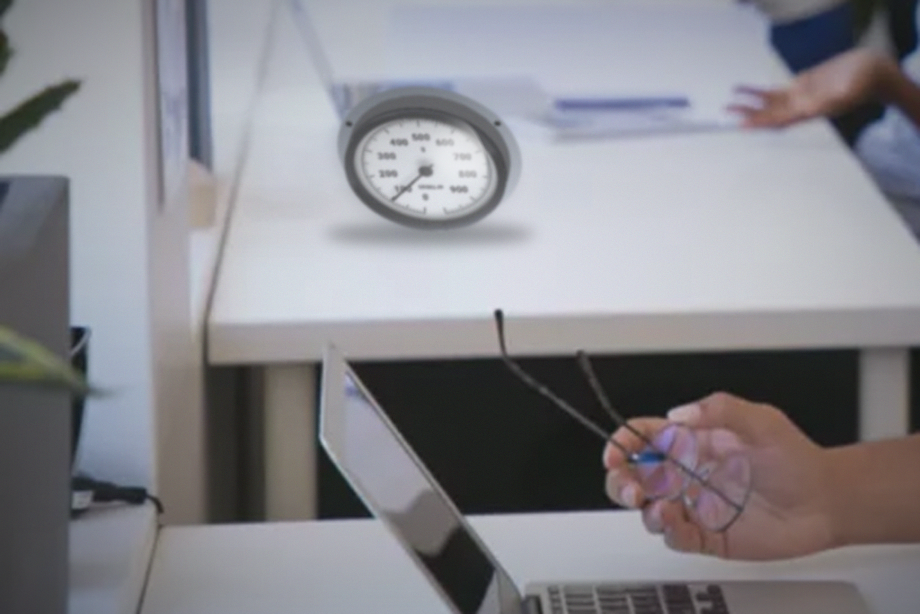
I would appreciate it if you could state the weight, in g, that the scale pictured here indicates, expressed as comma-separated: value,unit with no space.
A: 100,g
